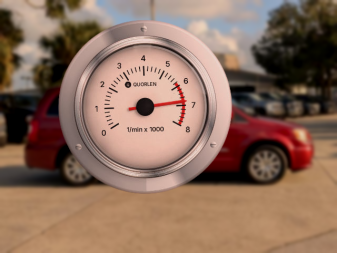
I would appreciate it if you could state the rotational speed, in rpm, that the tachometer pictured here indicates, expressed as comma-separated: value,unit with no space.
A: 6800,rpm
